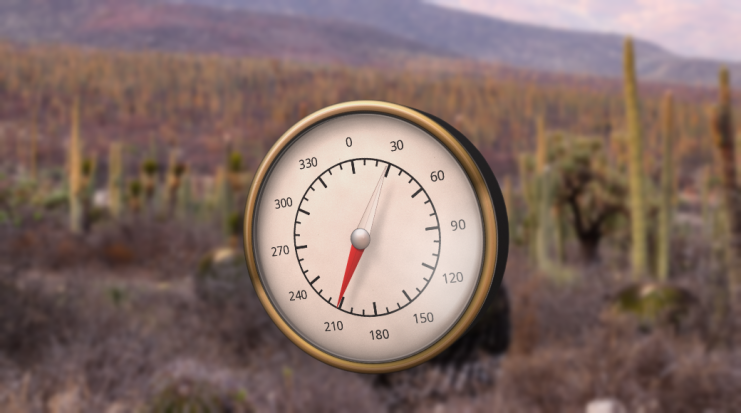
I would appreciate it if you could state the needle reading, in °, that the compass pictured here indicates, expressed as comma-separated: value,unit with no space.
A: 210,°
